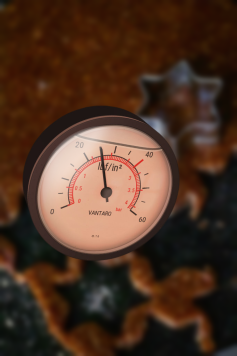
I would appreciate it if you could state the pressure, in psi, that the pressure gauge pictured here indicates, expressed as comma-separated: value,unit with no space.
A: 25,psi
